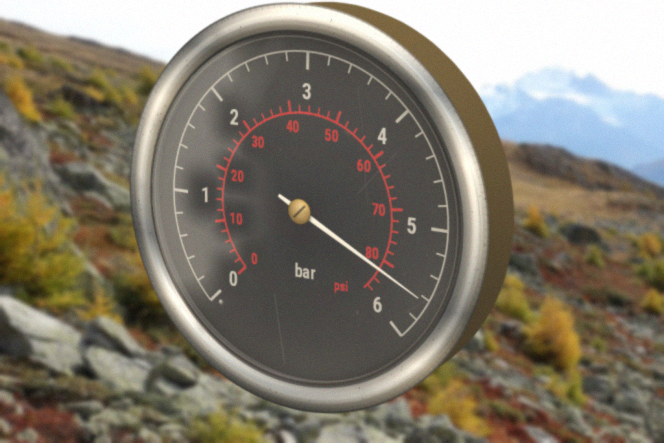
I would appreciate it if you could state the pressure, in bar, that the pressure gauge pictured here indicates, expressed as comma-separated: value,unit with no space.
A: 5.6,bar
